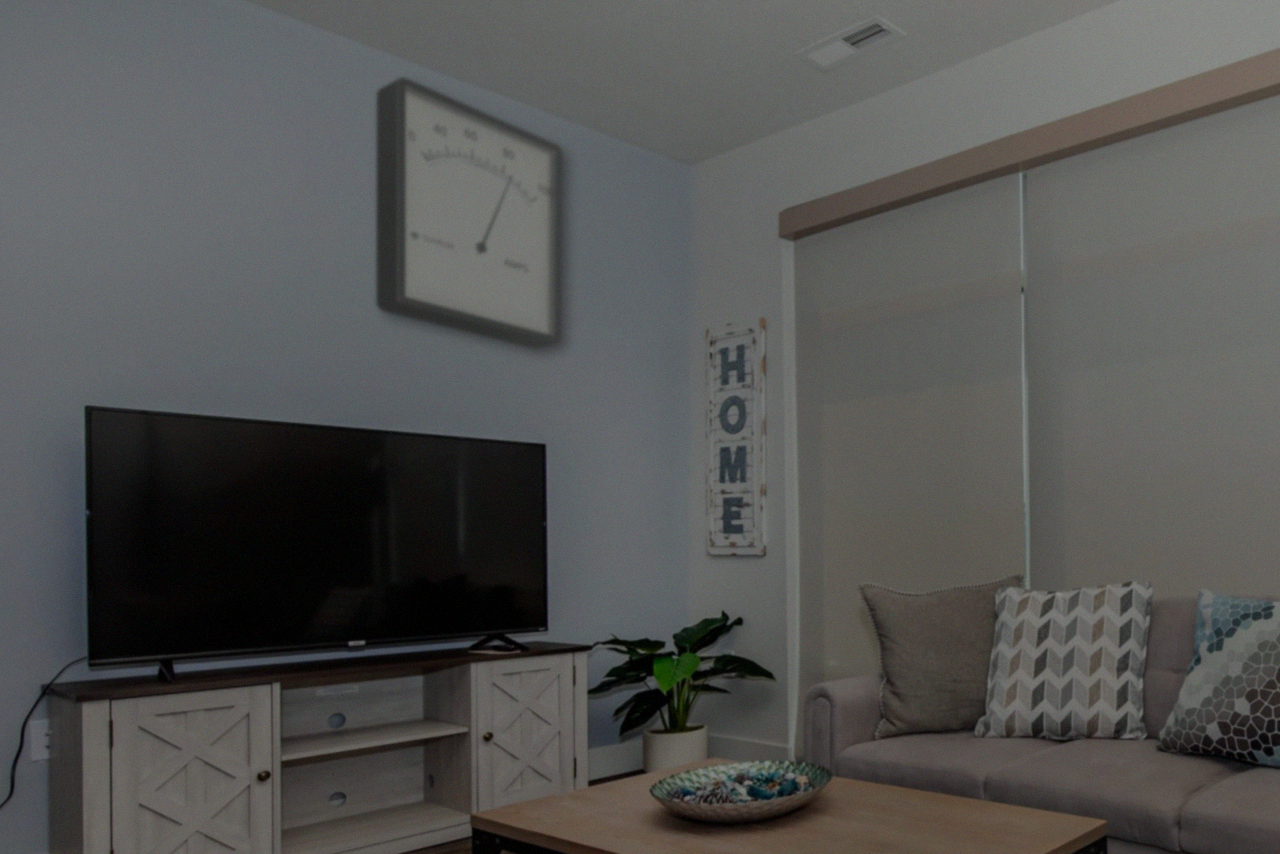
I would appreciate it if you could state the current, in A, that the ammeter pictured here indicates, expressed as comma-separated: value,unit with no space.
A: 85,A
